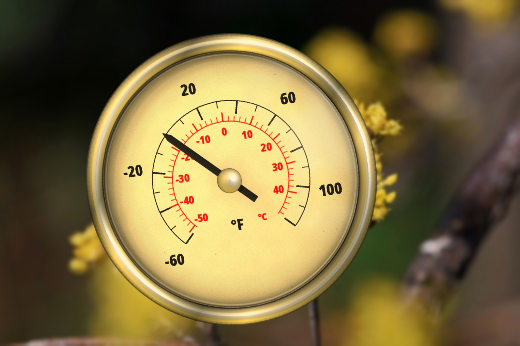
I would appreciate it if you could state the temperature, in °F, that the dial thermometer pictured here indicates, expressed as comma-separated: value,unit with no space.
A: 0,°F
